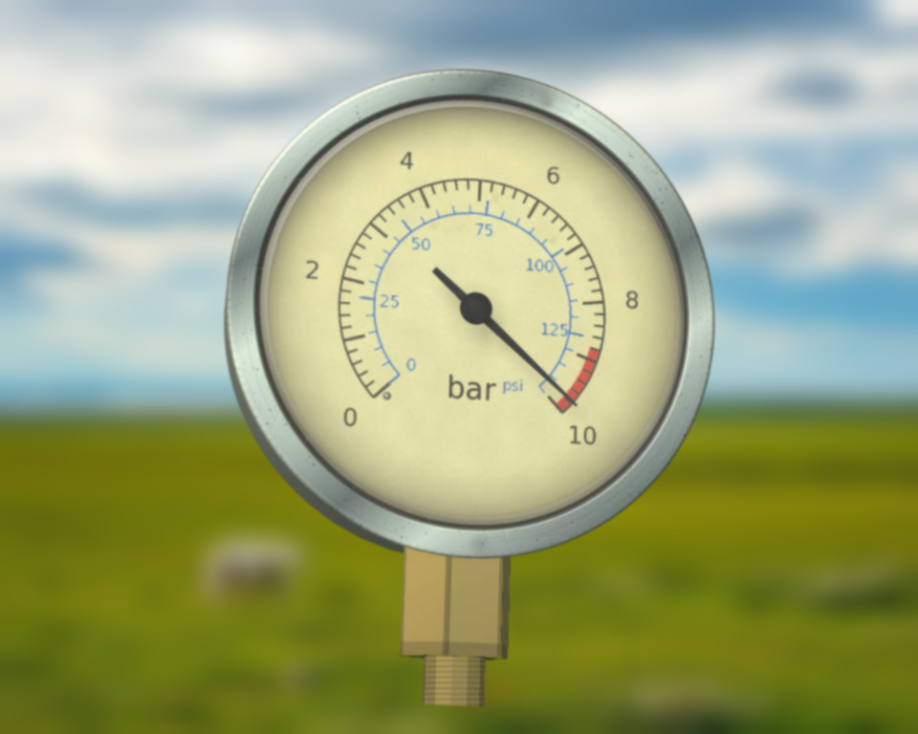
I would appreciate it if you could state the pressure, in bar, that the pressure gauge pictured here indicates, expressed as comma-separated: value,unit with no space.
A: 9.8,bar
